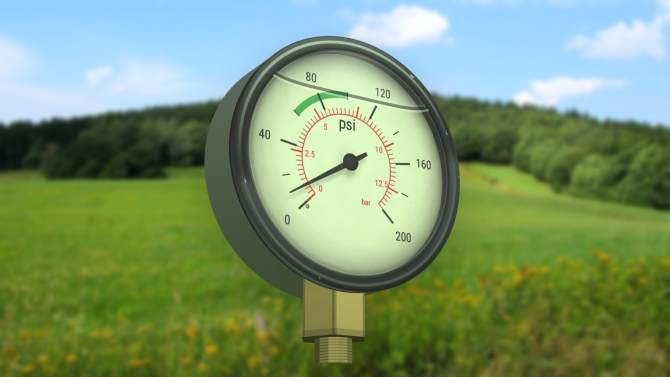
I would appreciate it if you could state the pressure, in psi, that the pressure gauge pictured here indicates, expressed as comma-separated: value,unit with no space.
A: 10,psi
